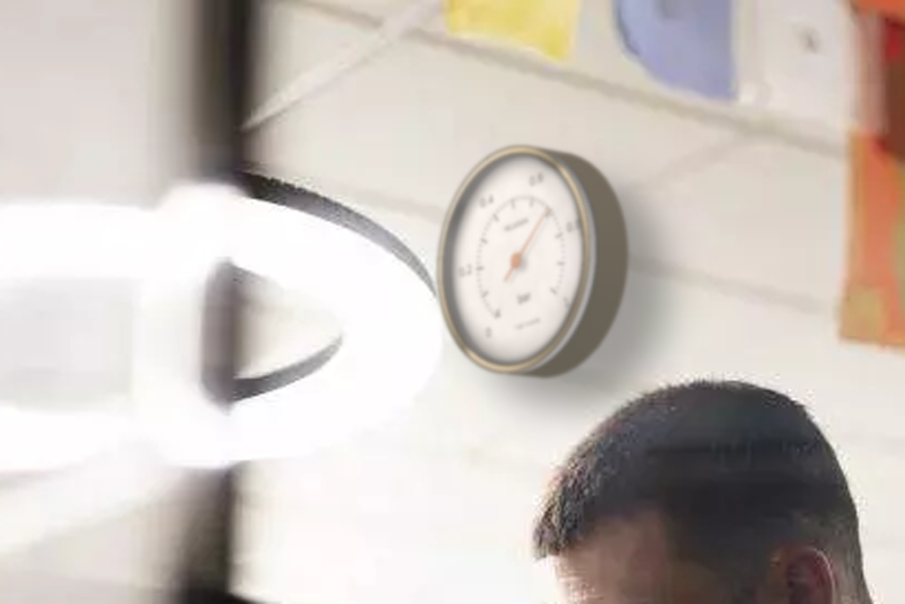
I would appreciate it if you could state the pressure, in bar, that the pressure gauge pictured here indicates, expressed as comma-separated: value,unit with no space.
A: 0.7,bar
